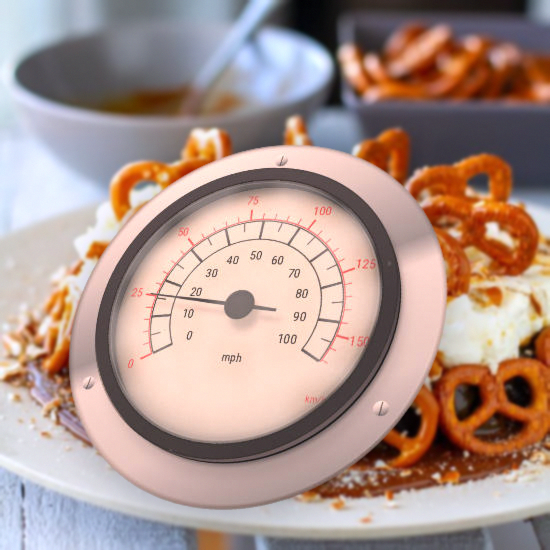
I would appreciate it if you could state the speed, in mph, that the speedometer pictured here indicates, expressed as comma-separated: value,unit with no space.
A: 15,mph
